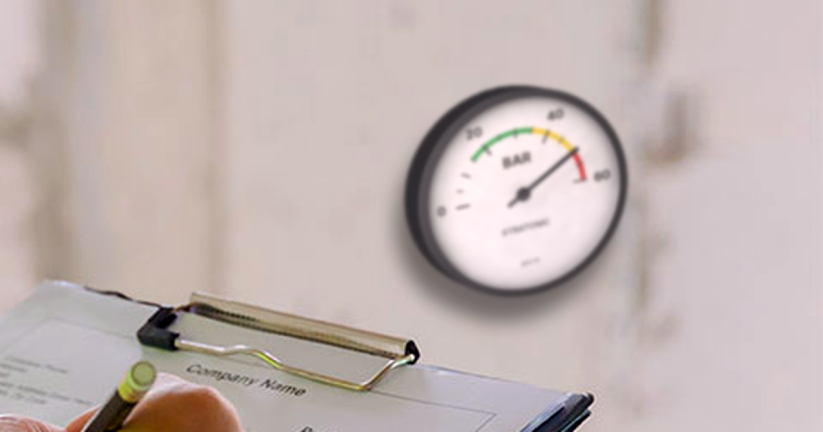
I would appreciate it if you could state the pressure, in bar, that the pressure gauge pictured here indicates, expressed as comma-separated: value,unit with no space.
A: 50,bar
